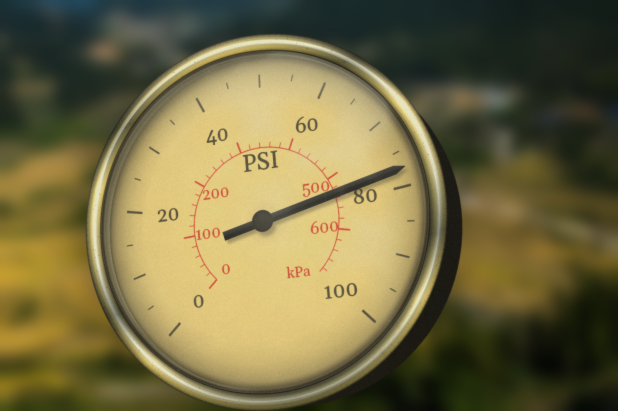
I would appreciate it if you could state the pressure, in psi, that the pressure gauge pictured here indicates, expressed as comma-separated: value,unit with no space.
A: 77.5,psi
